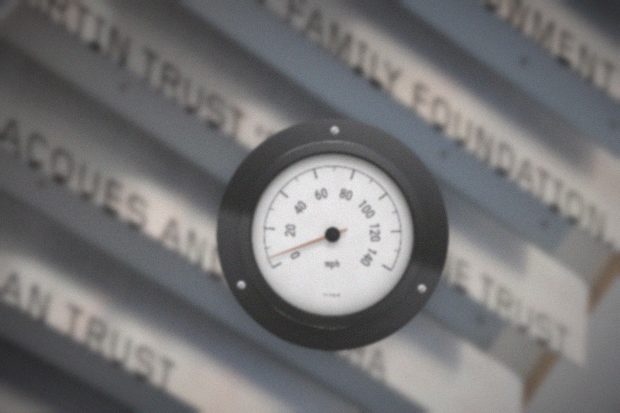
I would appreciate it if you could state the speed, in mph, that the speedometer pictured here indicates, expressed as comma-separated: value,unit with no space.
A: 5,mph
